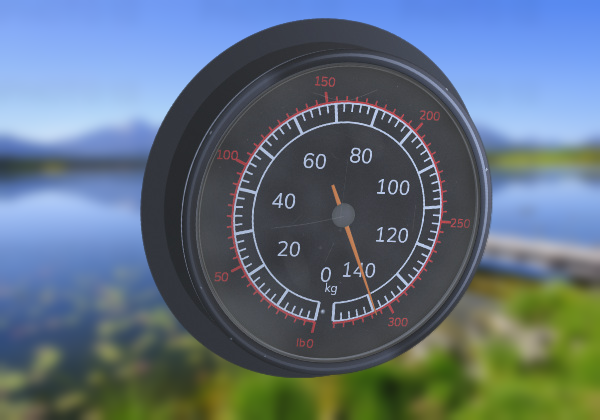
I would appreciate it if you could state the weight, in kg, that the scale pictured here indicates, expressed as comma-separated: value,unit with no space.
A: 140,kg
